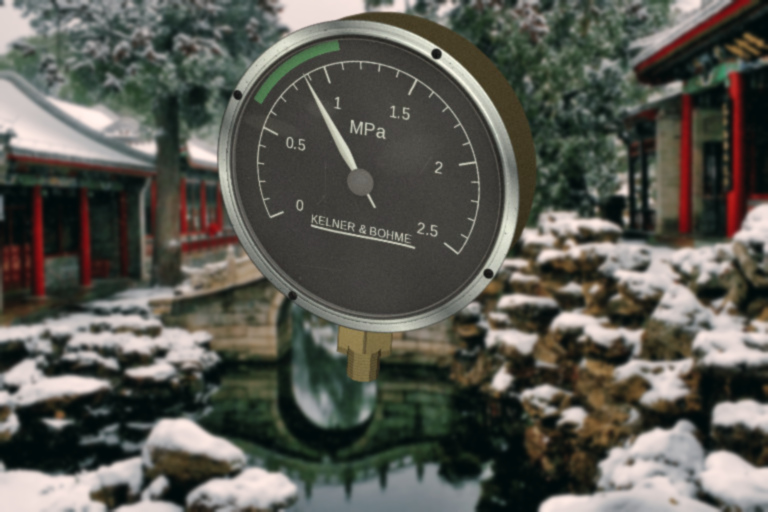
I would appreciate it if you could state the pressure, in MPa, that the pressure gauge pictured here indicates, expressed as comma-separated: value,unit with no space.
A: 0.9,MPa
